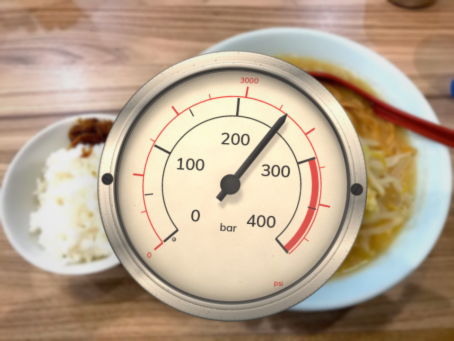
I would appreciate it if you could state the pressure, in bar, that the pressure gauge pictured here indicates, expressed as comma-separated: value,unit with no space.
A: 250,bar
